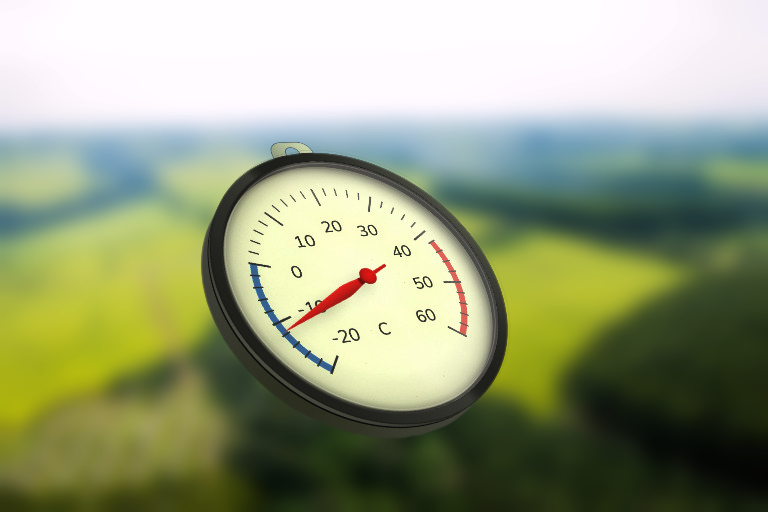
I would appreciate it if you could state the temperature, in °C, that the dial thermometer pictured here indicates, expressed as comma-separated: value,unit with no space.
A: -12,°C
